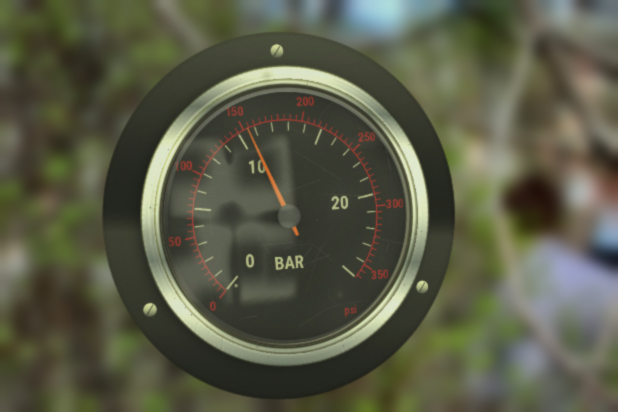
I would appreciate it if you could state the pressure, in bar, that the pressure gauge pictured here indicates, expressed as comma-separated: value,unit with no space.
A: 10.5,bar
